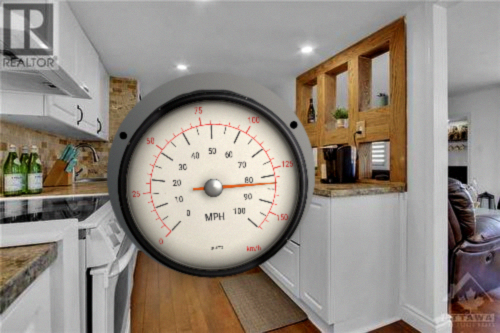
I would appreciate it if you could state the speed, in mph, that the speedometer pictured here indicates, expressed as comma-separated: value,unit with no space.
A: 82.5,mph
